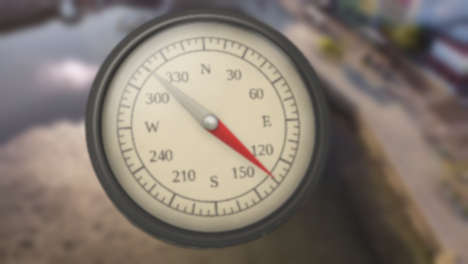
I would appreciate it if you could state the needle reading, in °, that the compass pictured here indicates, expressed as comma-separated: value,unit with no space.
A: 135,°
